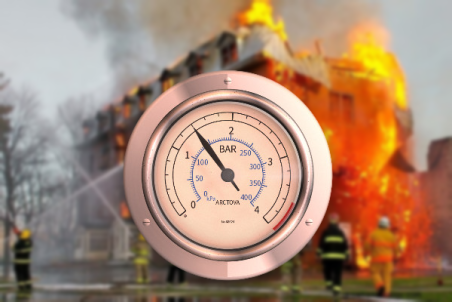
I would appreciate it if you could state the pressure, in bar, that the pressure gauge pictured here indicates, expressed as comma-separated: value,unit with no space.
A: 1.4,bar
